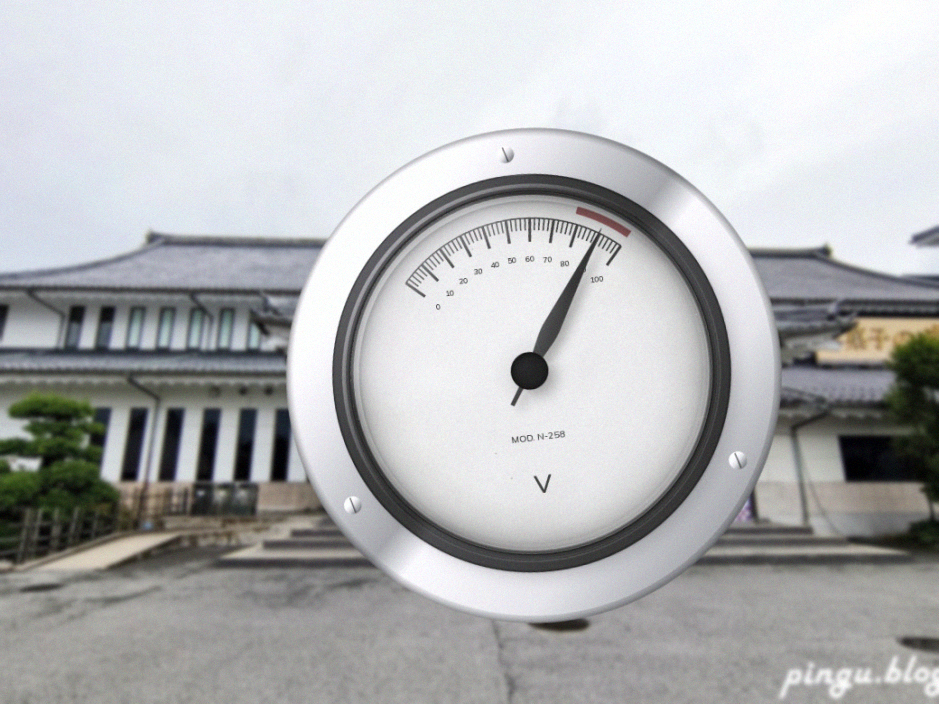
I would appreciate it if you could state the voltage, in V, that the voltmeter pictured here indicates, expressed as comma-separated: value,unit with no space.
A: 90,V
